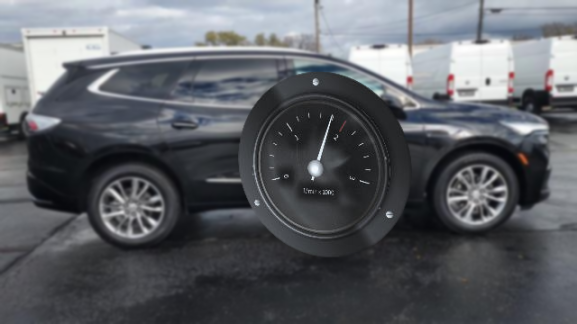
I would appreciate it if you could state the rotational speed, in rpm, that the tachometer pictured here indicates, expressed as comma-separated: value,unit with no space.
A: 1800,rpm
